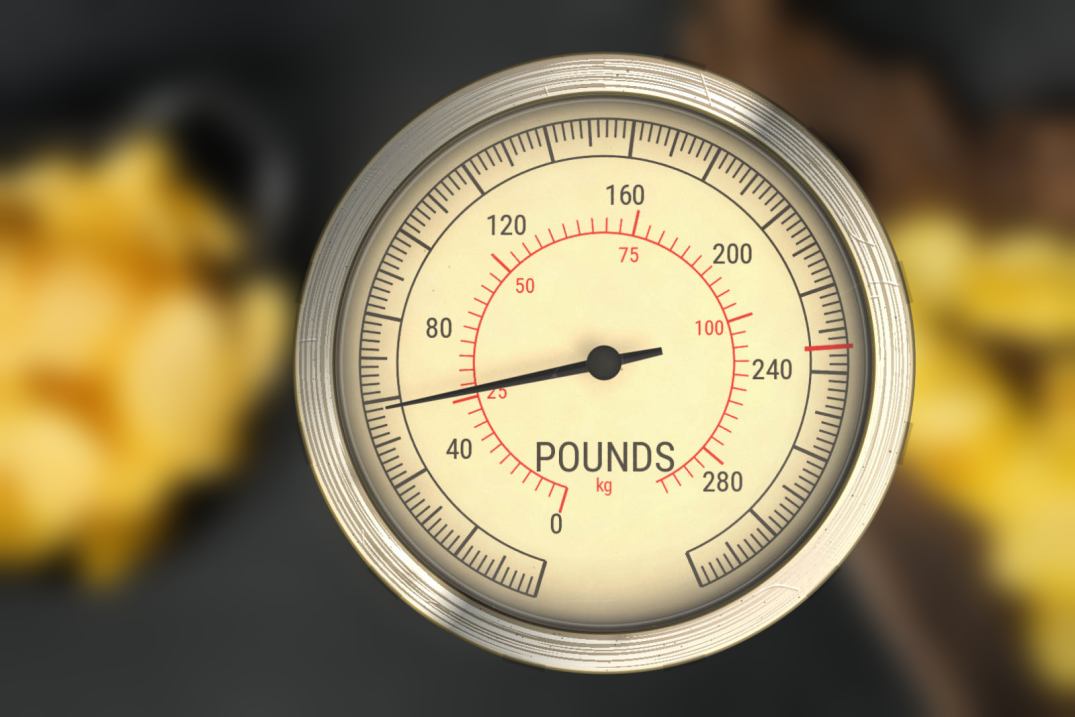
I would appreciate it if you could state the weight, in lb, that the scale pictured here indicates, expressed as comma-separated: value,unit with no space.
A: 58,lb
